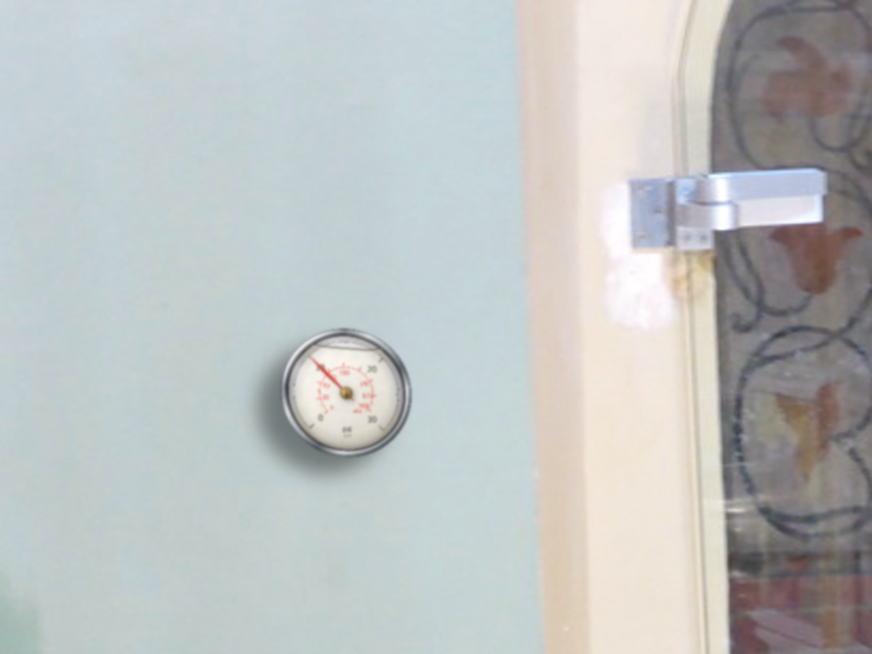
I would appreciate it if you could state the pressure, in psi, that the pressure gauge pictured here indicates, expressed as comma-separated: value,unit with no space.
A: 10,psi
